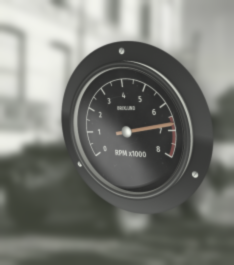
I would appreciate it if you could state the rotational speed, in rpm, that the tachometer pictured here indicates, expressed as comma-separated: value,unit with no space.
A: 6750,rpm
